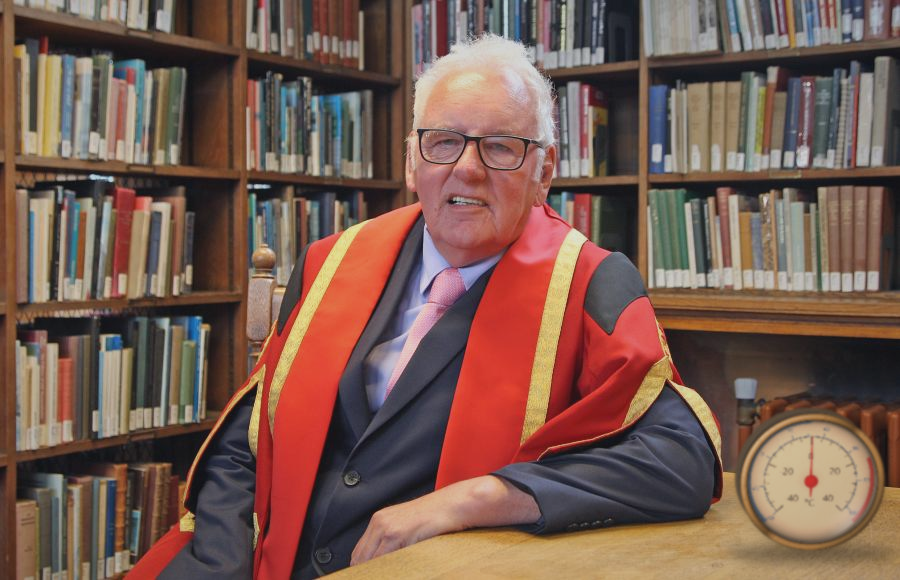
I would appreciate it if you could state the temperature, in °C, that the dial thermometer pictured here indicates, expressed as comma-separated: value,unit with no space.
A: 0,°C
